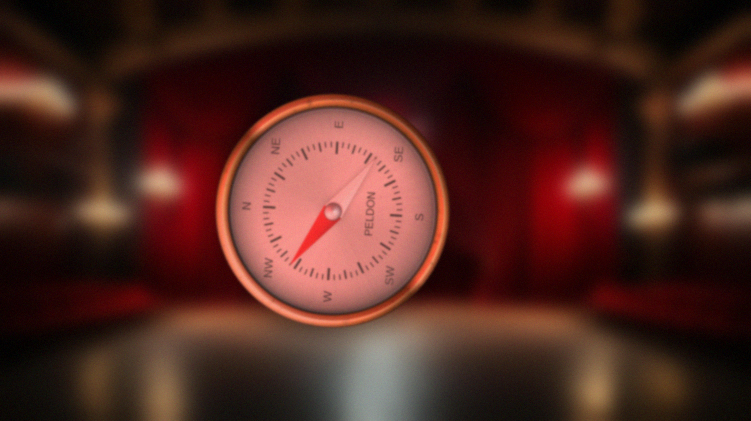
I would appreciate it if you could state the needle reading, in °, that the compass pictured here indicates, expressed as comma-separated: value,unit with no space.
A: 305,°
